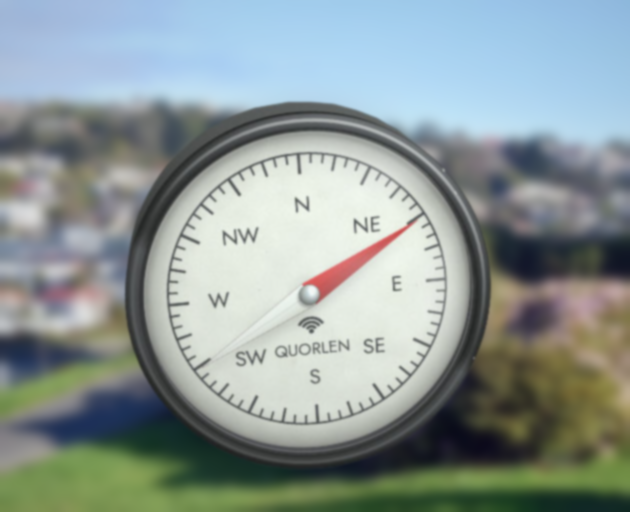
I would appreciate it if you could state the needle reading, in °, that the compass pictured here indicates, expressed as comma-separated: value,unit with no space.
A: 60,°
